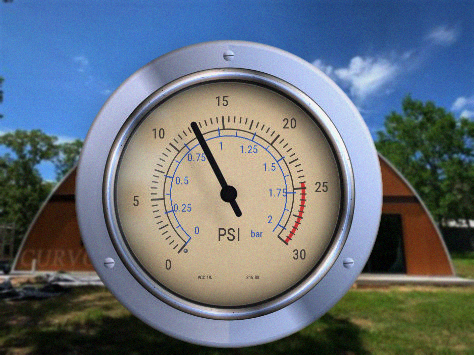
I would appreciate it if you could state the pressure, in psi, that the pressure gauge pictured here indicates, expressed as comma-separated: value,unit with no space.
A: 12.5,psi
